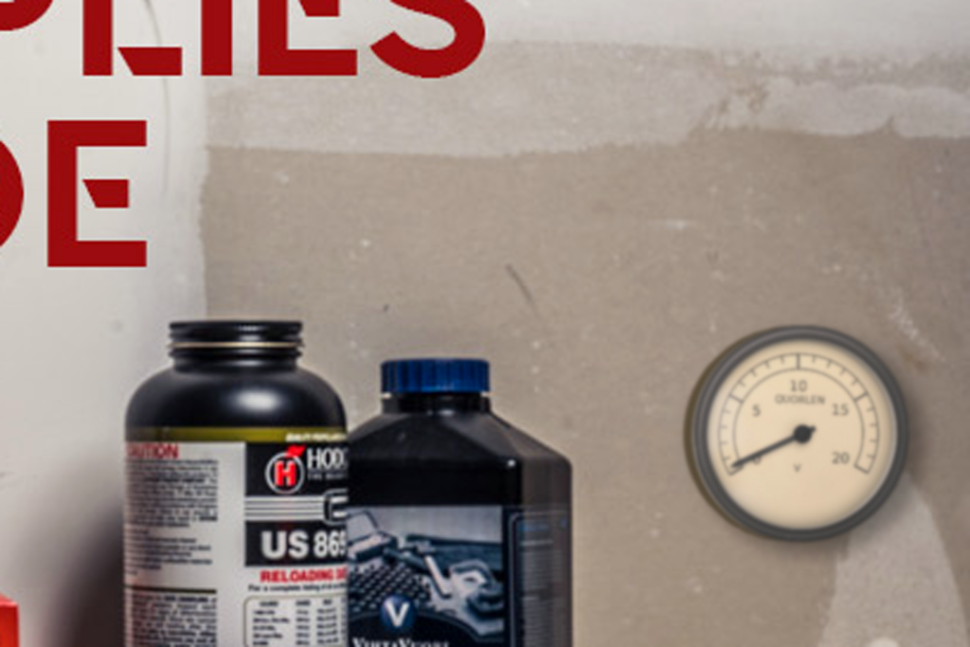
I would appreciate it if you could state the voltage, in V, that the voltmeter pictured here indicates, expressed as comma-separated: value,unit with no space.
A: 0.5,V
